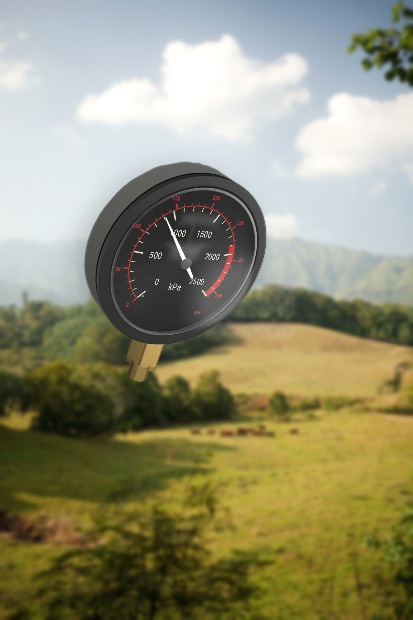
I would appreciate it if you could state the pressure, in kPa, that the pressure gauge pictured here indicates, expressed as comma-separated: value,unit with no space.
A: 900,kPa
